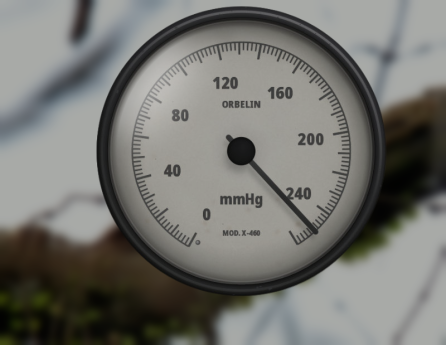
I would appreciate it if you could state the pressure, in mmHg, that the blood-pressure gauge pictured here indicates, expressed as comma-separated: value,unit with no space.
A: 250,mmHg
